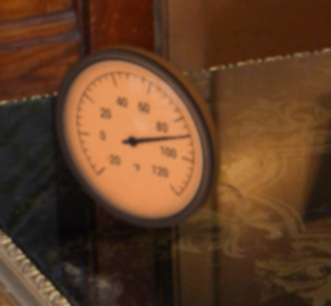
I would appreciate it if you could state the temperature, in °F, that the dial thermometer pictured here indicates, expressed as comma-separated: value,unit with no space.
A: 88,°F
